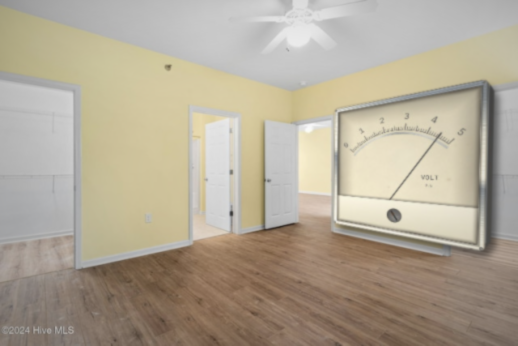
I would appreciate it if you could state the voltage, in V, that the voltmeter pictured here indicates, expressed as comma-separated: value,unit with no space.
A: 4.5,V
